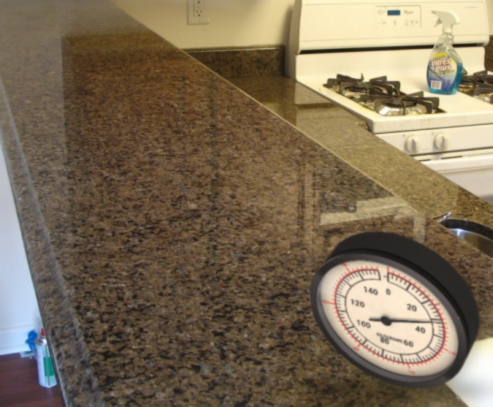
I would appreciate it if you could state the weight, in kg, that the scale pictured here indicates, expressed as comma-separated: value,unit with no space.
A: 30,kg
